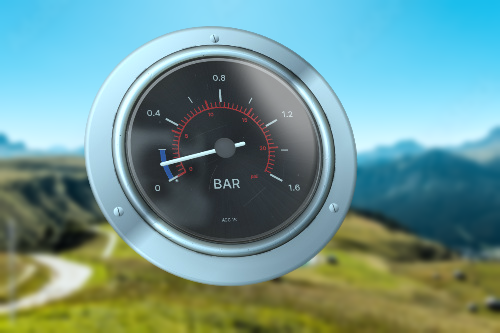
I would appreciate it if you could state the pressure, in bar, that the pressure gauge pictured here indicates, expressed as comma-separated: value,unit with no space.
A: 0.1,bar
